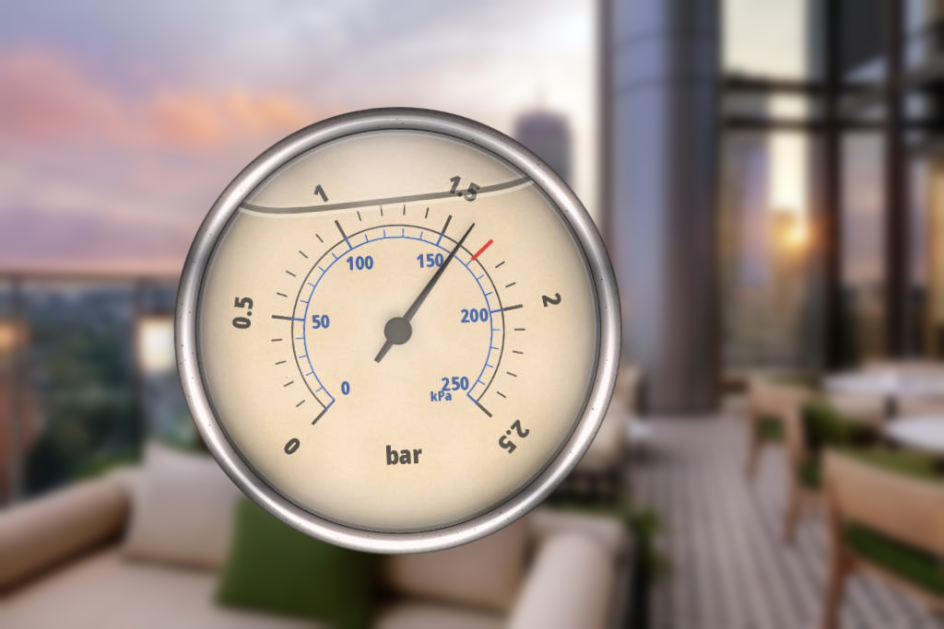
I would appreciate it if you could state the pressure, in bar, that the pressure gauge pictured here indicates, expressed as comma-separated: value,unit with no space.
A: 1.6,bar
